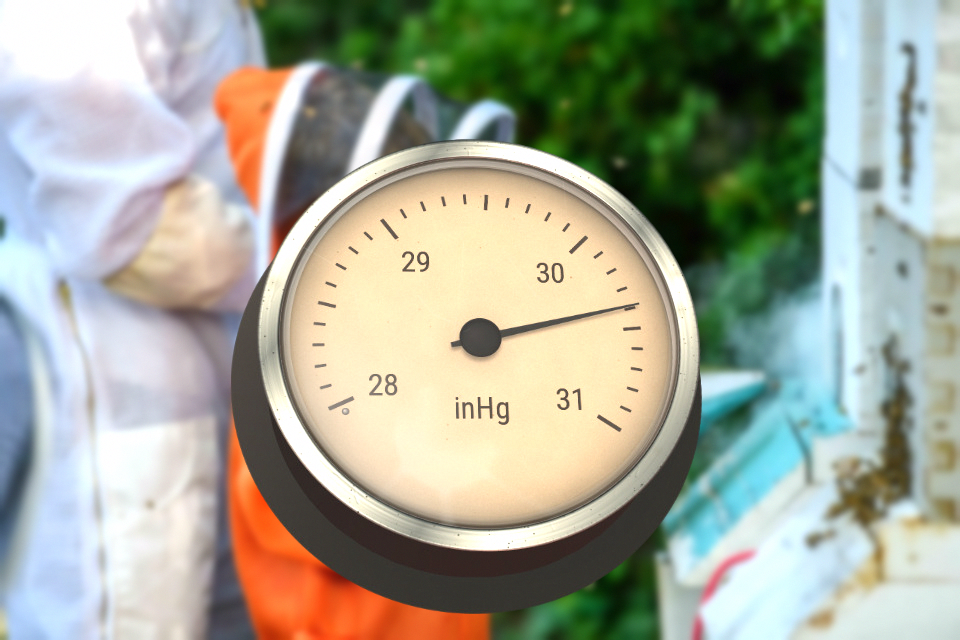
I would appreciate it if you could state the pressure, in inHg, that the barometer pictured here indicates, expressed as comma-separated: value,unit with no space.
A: 30.4,inHg
